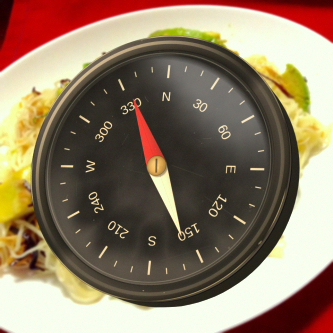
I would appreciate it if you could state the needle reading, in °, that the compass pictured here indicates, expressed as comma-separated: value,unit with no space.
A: 335,°
